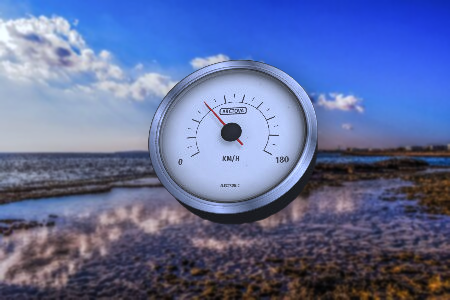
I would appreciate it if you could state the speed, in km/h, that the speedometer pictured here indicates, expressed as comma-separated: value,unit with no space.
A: 60,km/h
